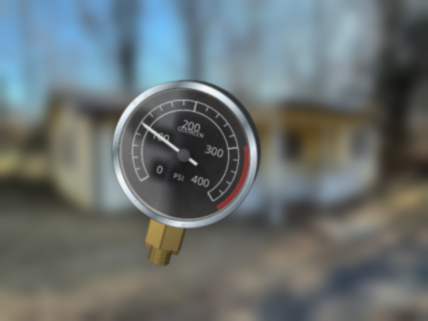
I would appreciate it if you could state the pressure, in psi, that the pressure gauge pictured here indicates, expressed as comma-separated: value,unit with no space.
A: 100,psi
